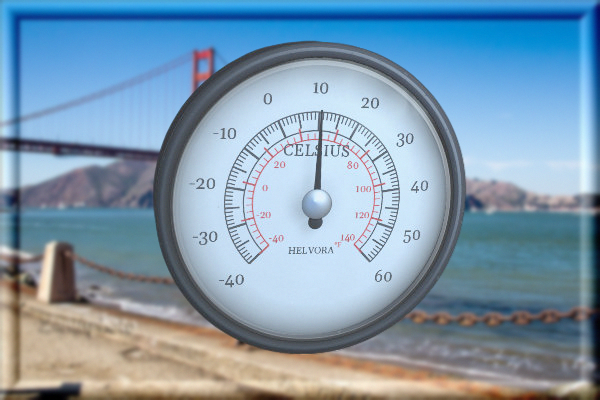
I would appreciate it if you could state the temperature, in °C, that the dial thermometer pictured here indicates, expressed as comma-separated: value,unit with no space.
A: 10,°C
